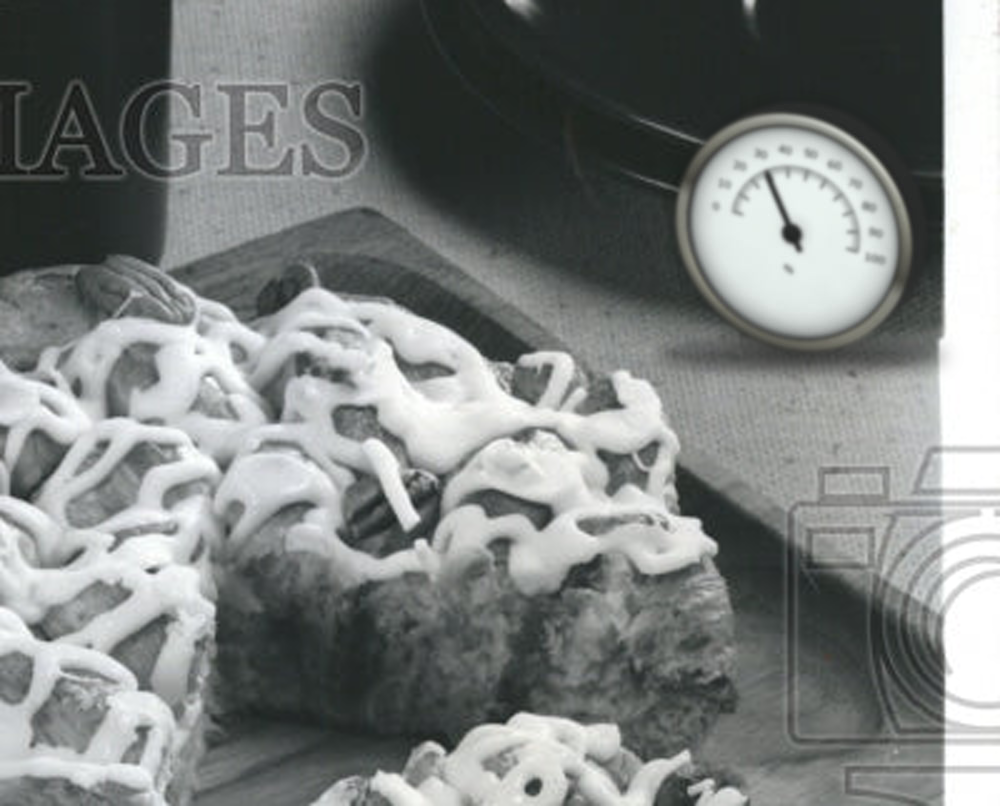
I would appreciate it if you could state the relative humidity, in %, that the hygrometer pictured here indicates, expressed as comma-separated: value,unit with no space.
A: 30,%
